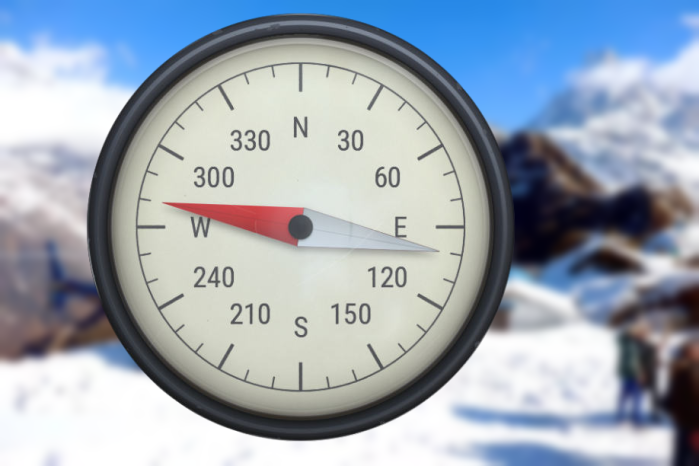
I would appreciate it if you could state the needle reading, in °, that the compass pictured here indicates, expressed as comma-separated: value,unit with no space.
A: 280,°
